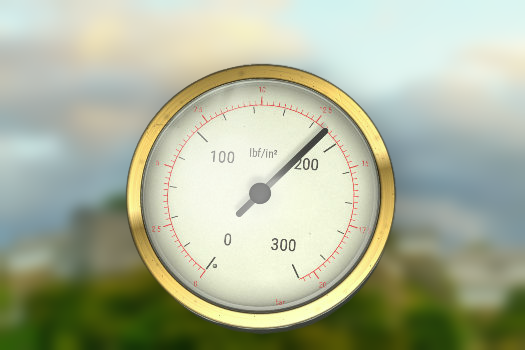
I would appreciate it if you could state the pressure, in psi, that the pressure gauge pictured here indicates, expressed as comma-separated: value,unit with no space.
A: 190,psi
